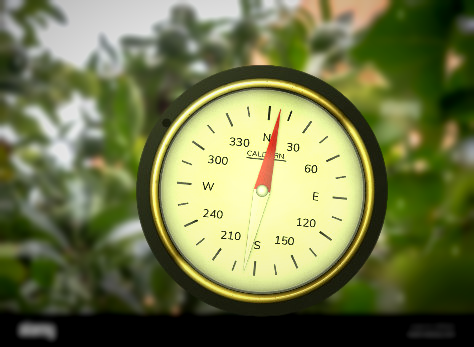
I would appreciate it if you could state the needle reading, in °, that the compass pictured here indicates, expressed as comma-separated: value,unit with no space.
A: 7.5,°
